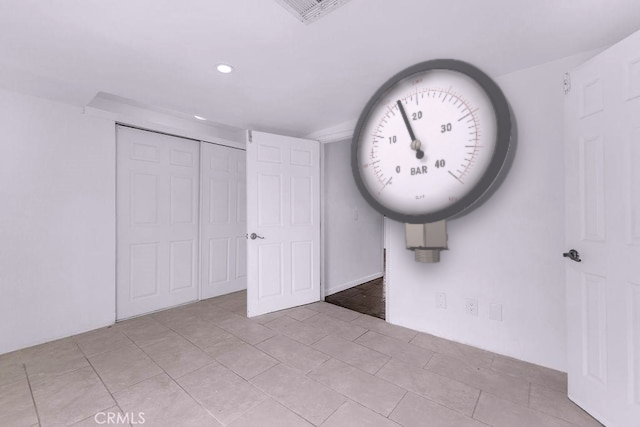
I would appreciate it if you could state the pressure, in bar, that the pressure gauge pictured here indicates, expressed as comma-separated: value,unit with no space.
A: 17,bar
